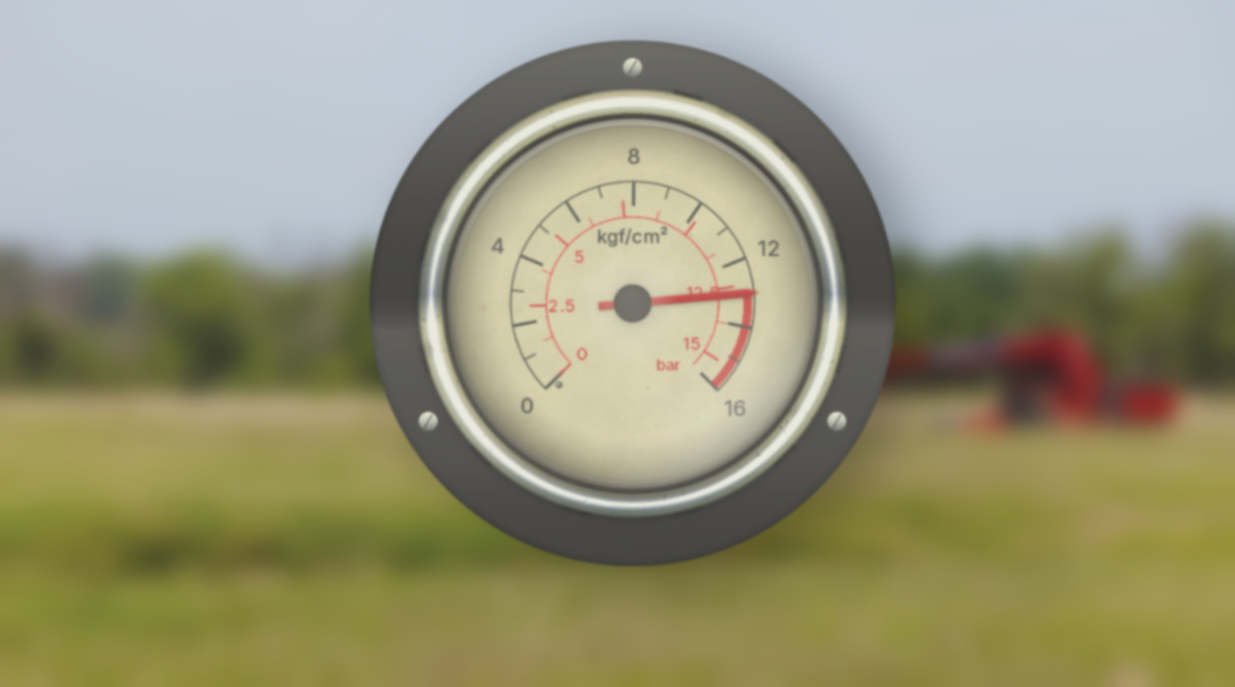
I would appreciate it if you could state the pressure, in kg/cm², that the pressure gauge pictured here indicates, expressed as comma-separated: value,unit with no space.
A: 13,kg/cm²
